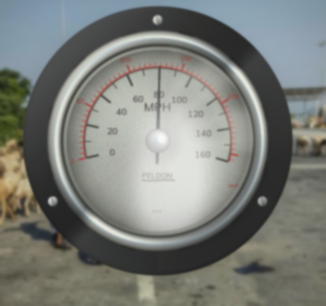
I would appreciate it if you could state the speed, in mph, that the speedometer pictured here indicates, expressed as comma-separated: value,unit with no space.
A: 80,mph
